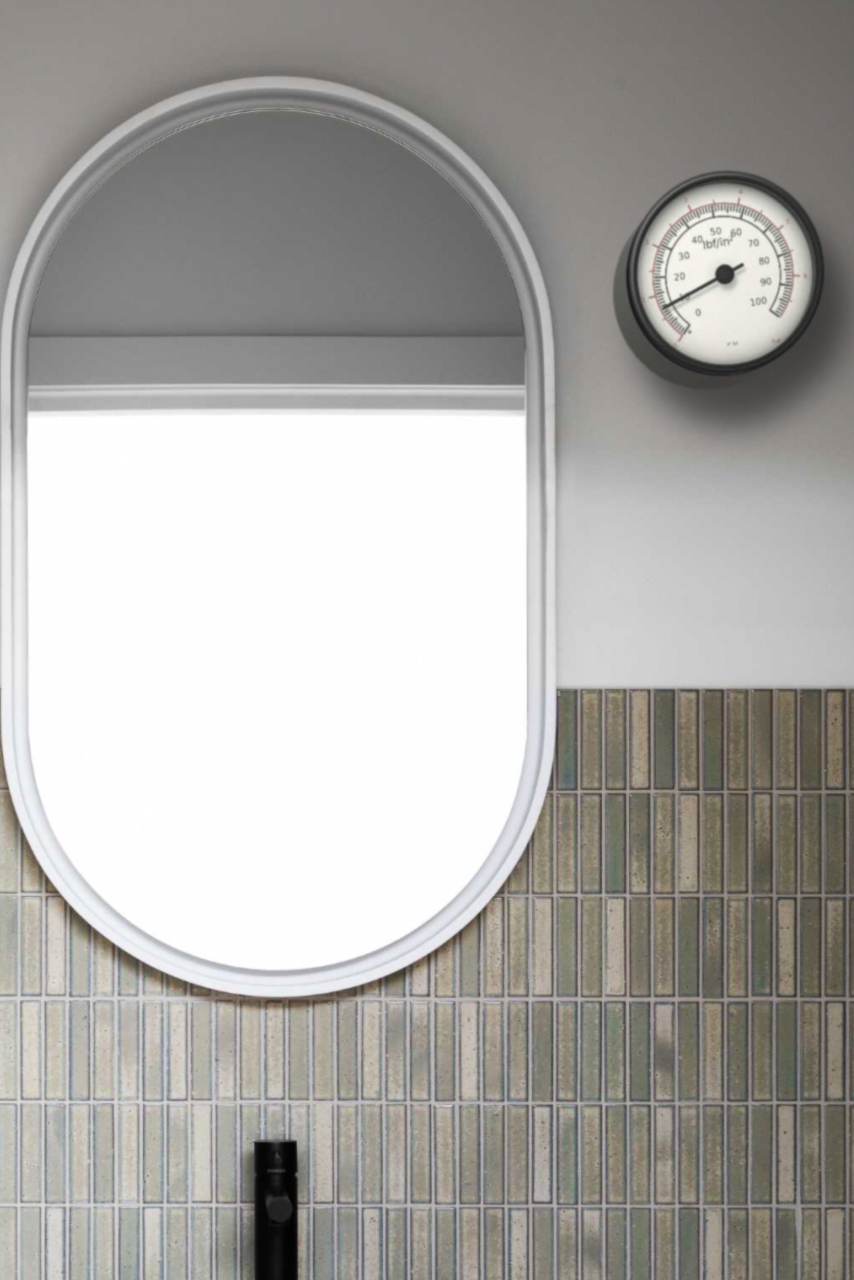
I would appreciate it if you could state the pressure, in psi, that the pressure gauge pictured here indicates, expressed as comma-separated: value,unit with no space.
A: 10,psi
